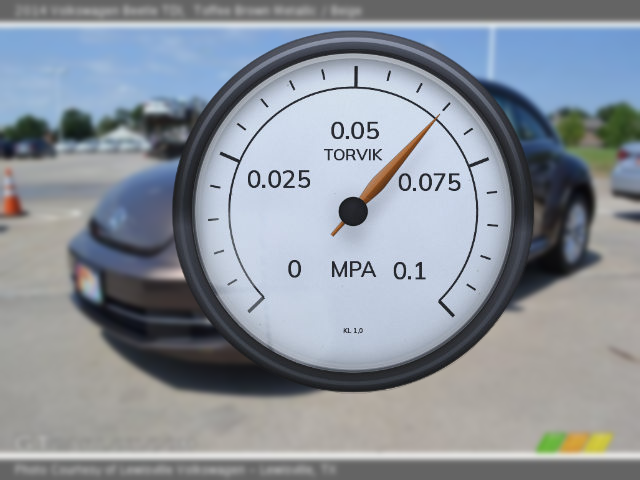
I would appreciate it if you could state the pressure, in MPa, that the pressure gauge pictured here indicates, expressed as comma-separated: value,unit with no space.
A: 0.065,MPa
